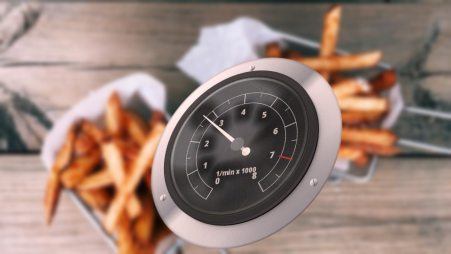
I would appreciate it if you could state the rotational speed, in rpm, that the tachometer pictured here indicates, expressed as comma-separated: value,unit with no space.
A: 2750,rpm
